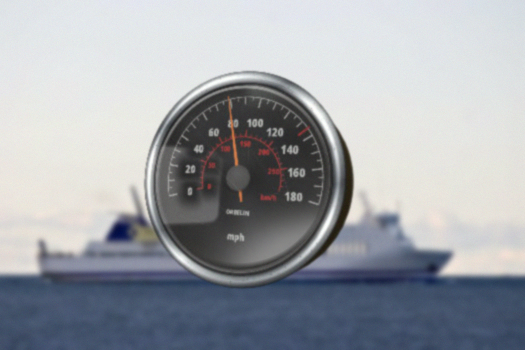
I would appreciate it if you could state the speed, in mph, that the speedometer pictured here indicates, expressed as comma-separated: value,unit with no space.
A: 80,mph
